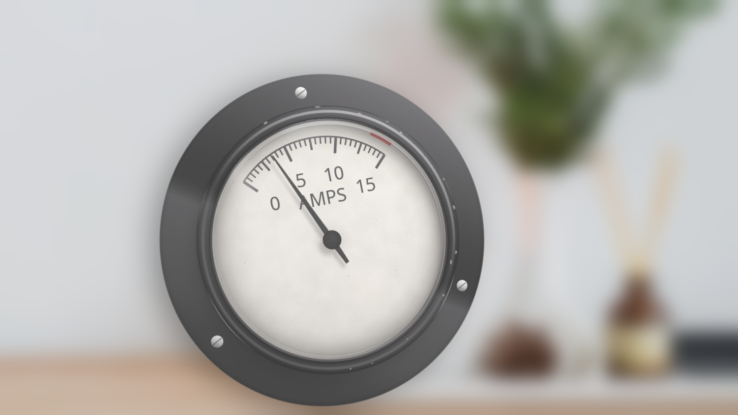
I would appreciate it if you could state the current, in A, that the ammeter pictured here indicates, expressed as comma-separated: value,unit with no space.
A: 3.5,A
